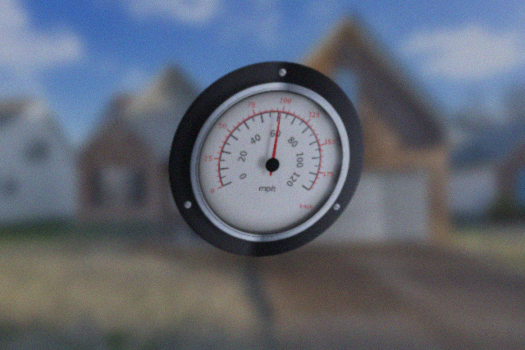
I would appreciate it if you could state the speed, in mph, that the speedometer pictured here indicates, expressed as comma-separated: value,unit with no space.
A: 60,mph
